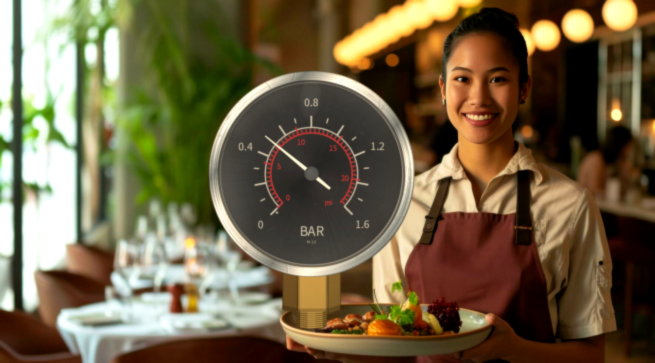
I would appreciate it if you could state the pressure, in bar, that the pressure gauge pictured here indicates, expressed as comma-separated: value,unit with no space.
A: 0.5,bar
